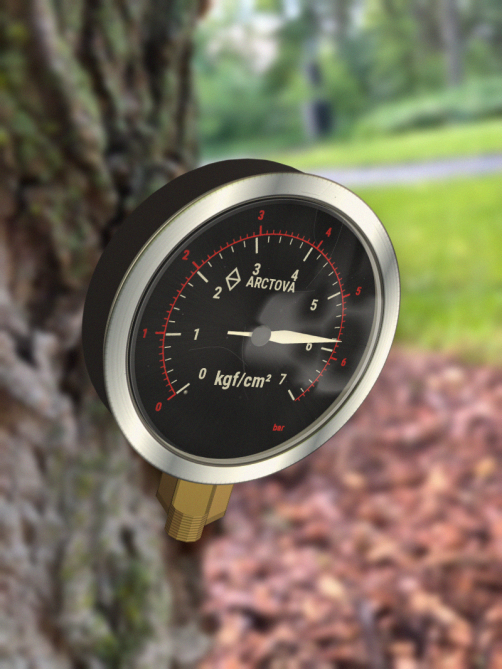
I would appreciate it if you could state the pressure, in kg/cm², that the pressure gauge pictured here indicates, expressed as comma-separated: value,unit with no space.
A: 5.8,kg/cm²
